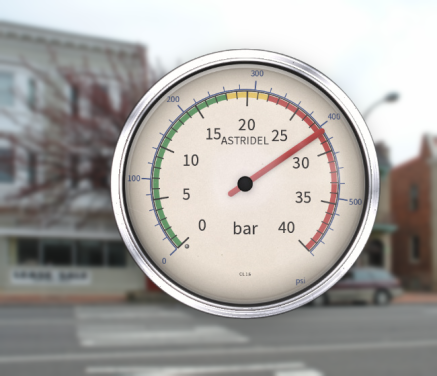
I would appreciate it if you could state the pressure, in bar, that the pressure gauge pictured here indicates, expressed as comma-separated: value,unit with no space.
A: 28,bar
